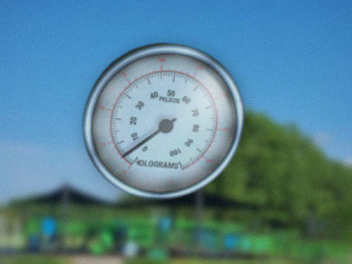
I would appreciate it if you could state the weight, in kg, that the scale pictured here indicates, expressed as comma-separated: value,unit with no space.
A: 5,kg
